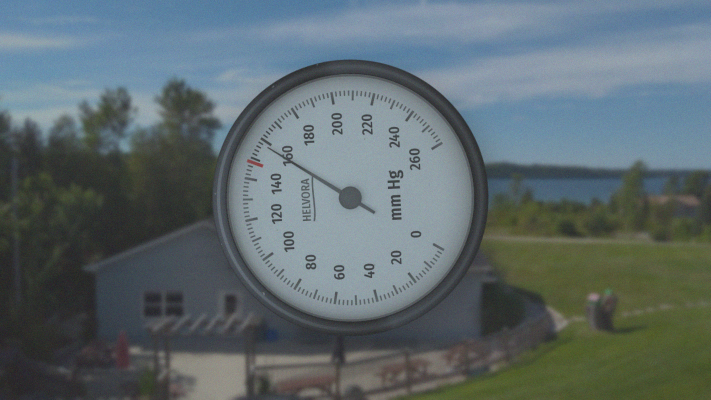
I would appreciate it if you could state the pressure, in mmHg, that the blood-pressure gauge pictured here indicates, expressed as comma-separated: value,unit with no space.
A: 158,mmHg
